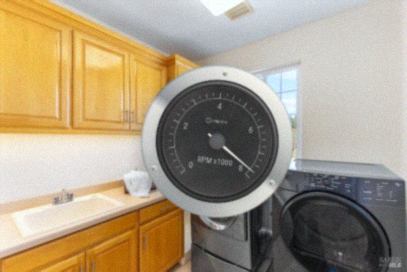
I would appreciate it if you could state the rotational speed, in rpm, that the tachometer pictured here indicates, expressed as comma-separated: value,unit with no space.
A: 7750,rpm
